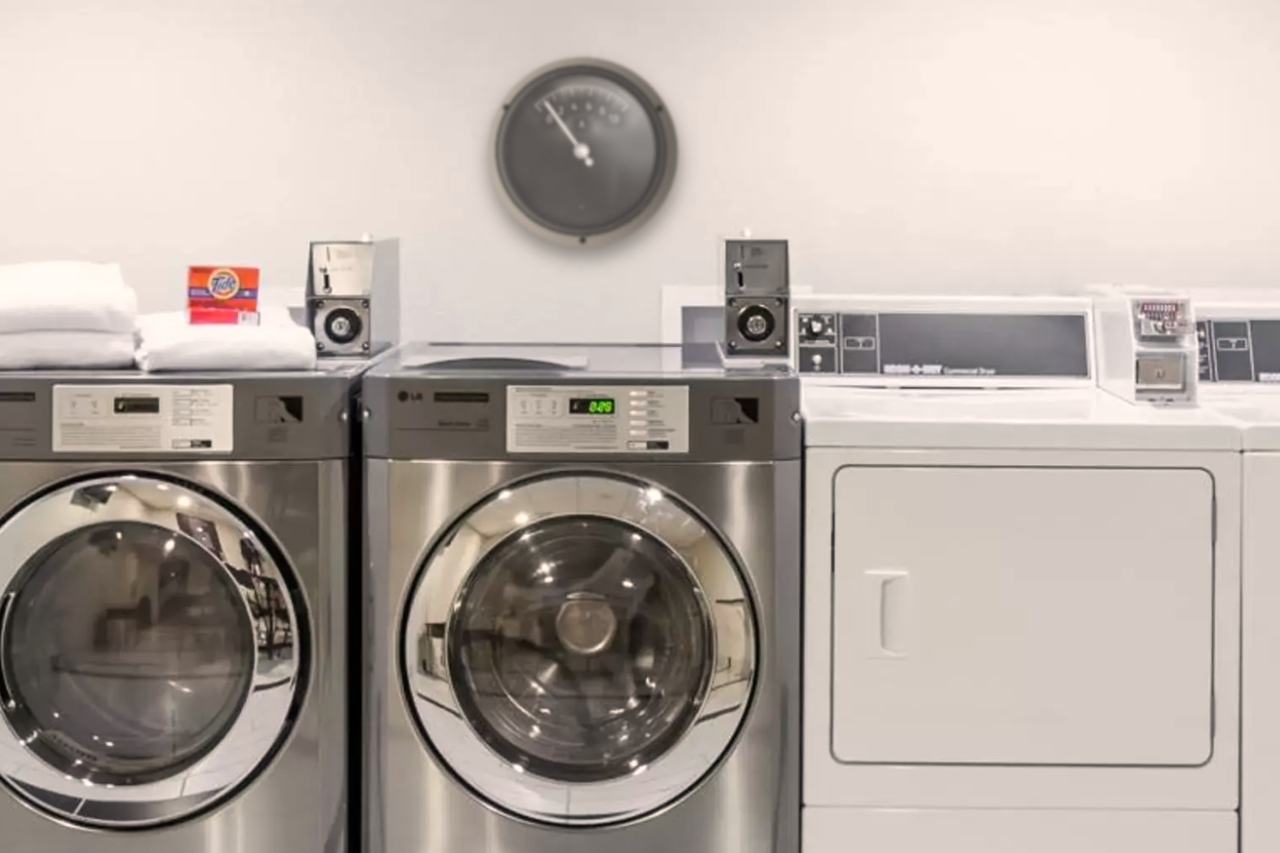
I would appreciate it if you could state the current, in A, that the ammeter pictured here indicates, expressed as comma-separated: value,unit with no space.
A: 1,A
